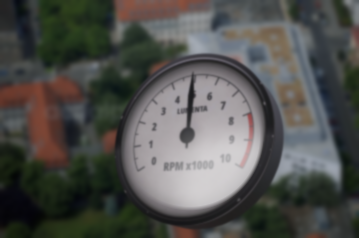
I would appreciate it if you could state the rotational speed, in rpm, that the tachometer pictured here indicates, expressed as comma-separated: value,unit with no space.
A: 5000,rpm
